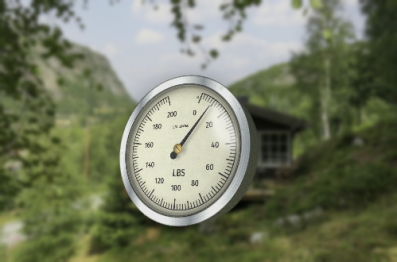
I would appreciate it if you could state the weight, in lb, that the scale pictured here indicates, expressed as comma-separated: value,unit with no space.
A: 10,lb
